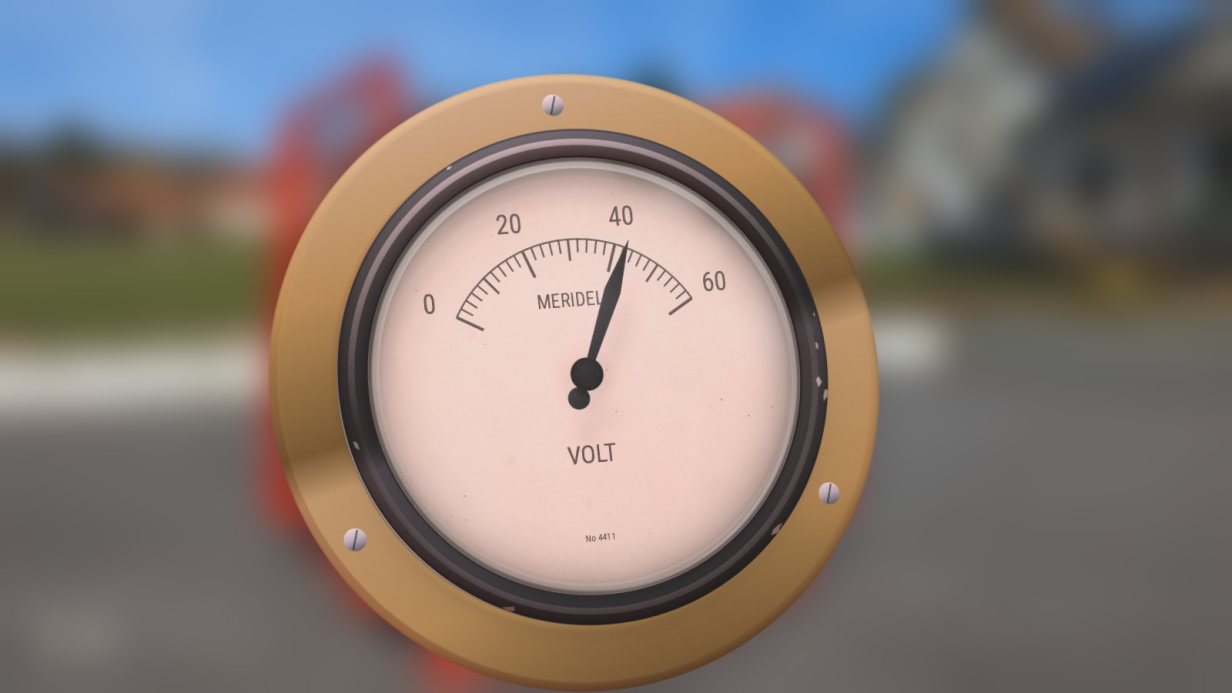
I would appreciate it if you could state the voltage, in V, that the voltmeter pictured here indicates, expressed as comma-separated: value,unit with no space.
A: 42,V
